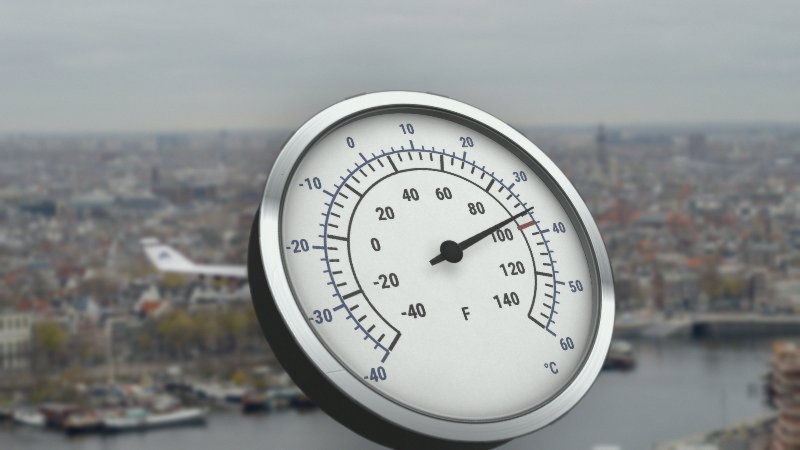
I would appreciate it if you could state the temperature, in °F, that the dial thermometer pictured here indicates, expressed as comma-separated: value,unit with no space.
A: 96,°F
